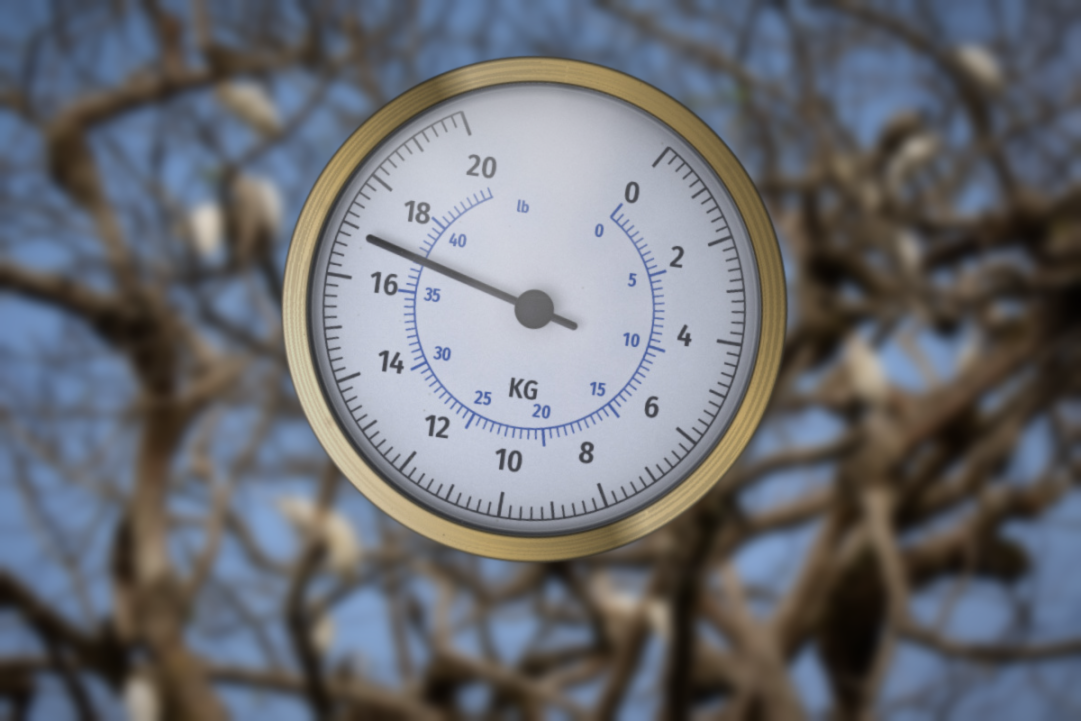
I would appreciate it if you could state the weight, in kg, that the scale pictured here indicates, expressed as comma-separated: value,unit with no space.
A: 16.9,kg
